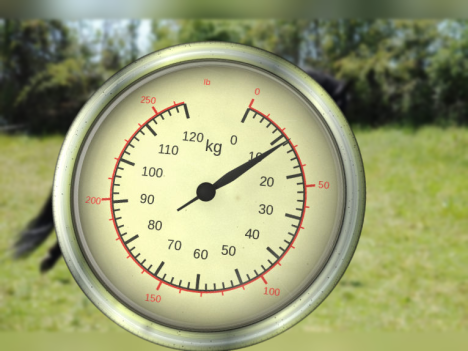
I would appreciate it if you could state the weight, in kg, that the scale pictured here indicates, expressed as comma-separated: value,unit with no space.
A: 12,kg
